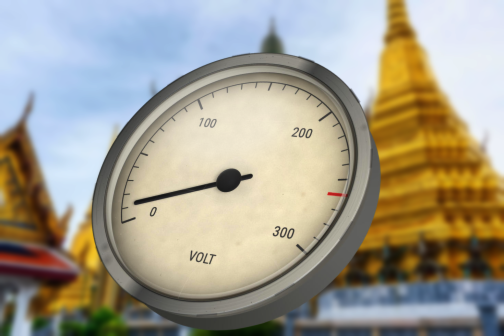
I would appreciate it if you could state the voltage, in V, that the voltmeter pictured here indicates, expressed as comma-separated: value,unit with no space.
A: 10,V
